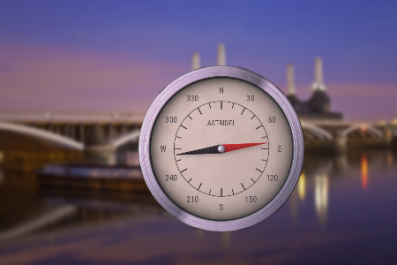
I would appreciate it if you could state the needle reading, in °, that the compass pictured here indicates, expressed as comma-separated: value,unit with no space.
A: 82.5,°
